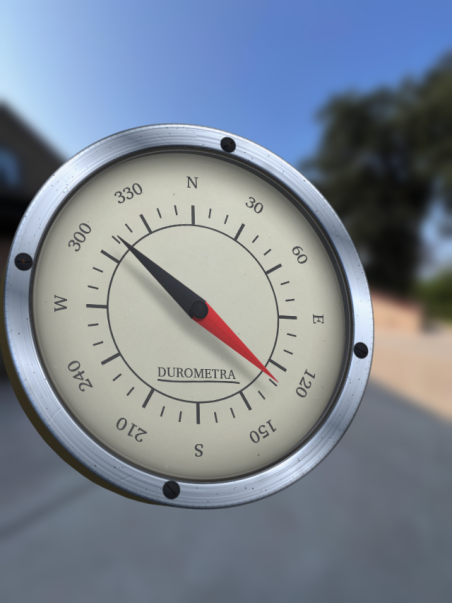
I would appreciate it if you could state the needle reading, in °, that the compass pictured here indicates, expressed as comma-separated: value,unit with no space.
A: 130,°
